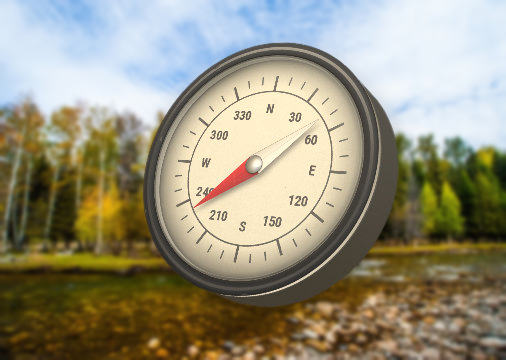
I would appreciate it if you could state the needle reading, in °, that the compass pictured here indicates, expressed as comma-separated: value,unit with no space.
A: 230,°
